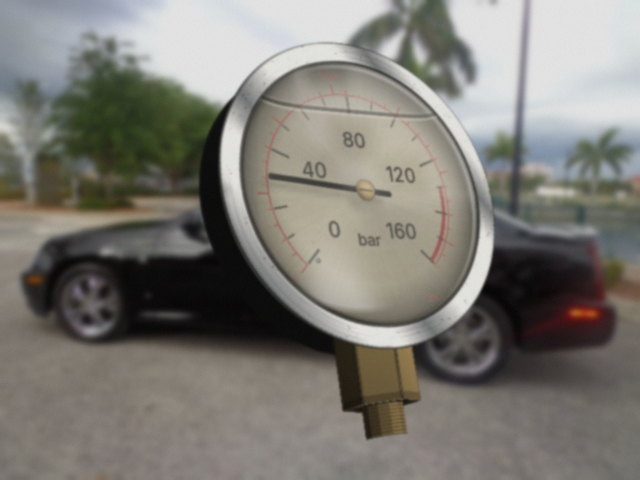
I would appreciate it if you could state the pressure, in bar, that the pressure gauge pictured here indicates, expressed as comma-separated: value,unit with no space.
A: 30,bar
